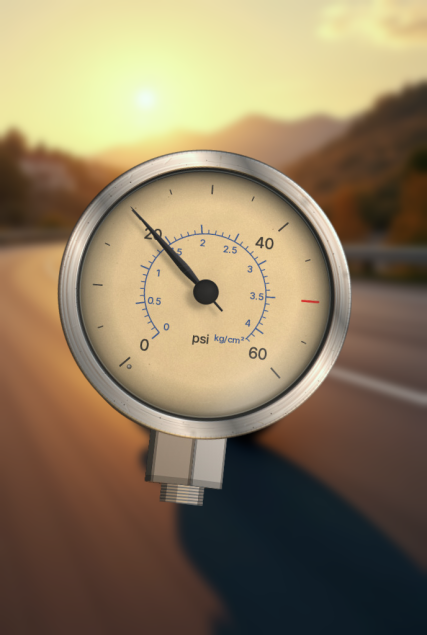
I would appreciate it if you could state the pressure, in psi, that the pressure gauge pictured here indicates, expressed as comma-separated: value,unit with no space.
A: 20,psi
